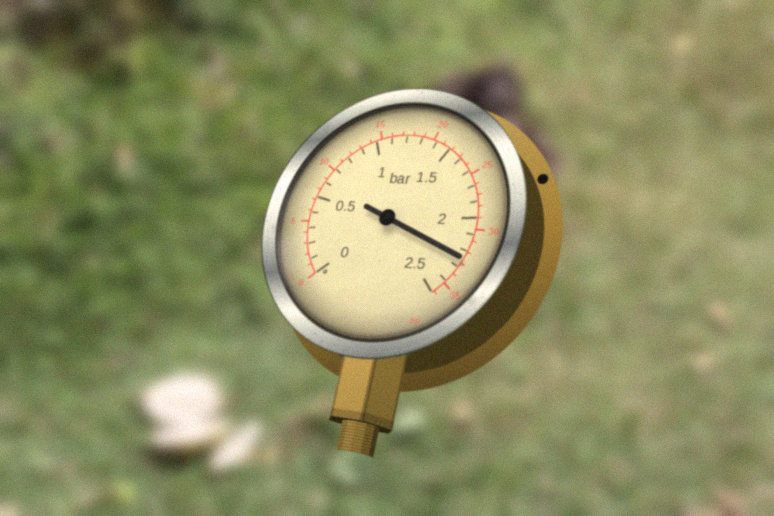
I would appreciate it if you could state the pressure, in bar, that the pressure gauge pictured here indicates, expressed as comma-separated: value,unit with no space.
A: 2.25,bar
